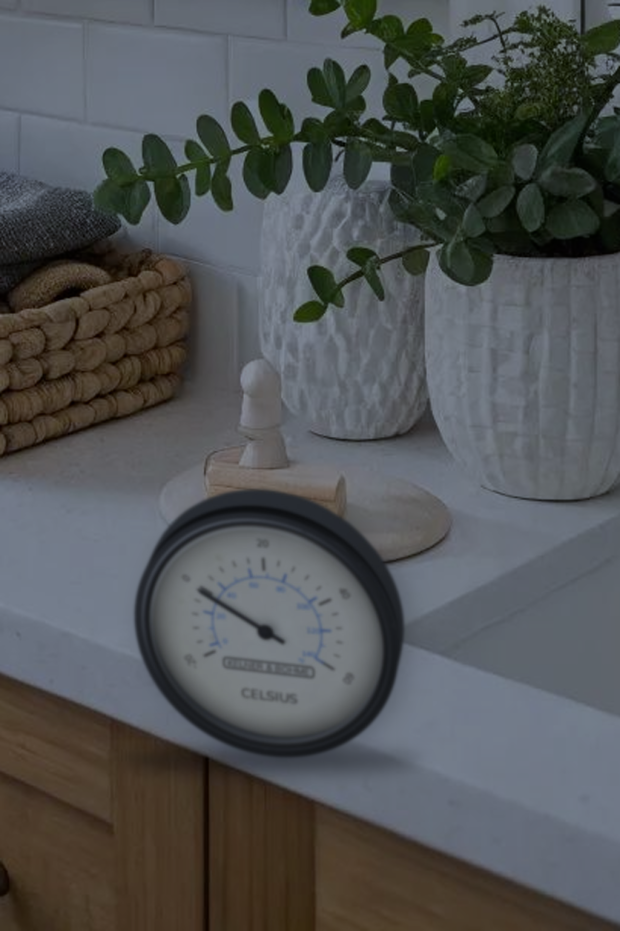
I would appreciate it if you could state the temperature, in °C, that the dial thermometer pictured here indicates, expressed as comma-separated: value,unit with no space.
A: 0,°C
